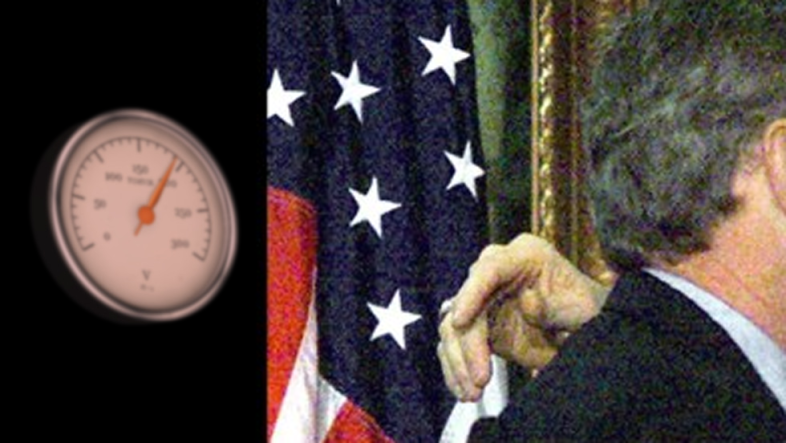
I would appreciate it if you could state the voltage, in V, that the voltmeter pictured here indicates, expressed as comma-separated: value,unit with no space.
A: 190,V
